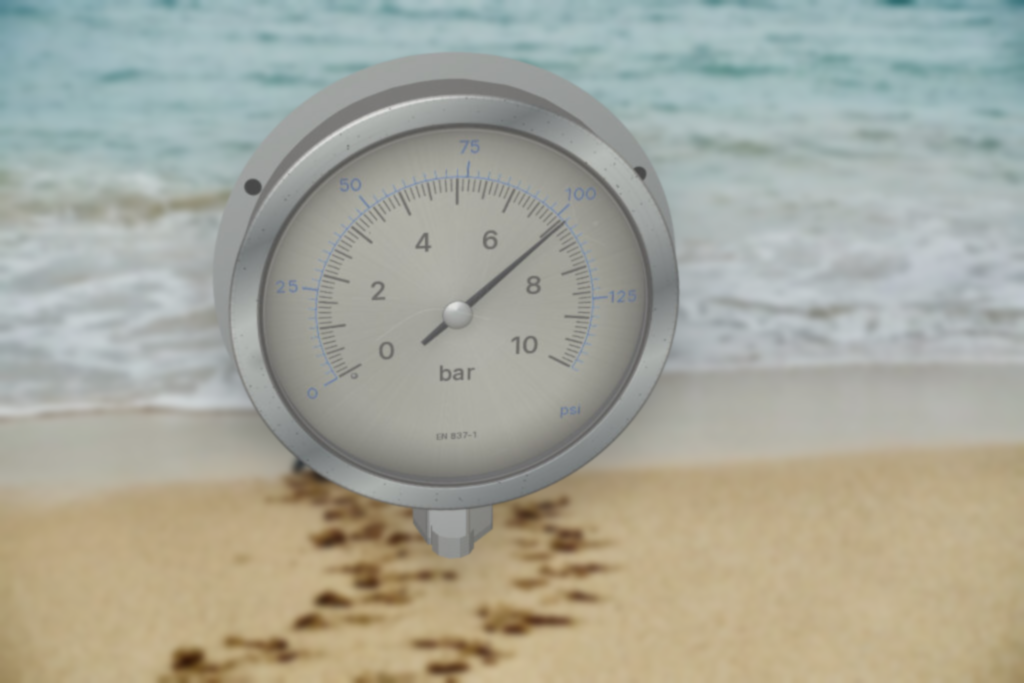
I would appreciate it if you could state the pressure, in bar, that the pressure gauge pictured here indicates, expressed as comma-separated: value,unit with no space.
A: 7,bar
